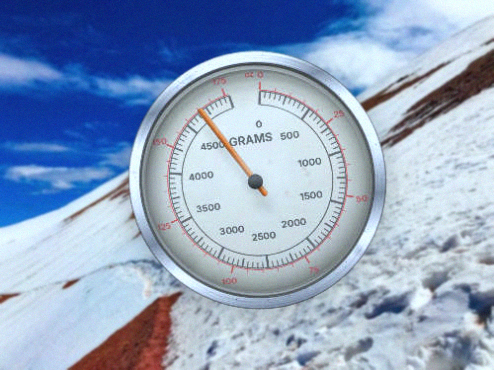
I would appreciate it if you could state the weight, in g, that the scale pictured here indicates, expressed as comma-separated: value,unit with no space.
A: 4700,g
